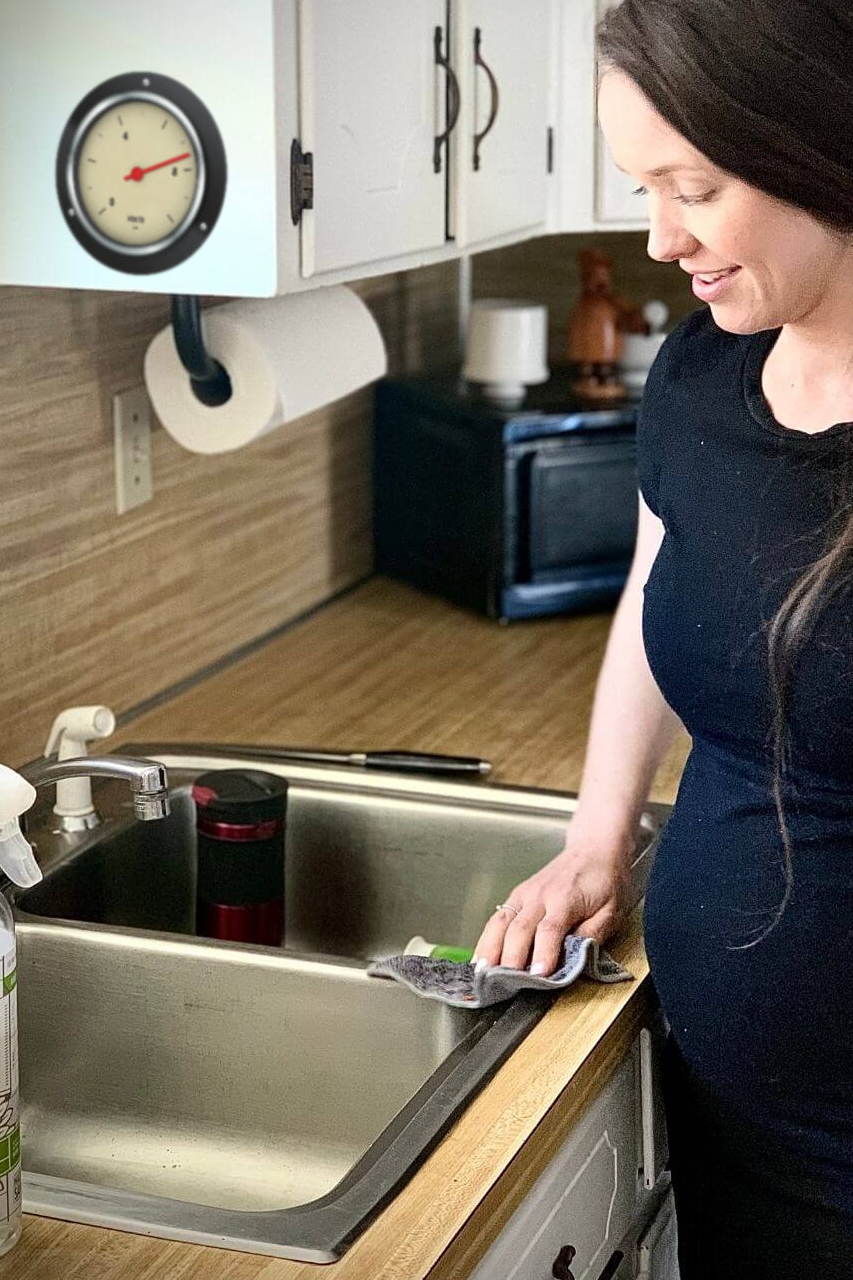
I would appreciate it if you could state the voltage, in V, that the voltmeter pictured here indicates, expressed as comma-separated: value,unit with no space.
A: 7.5,V
